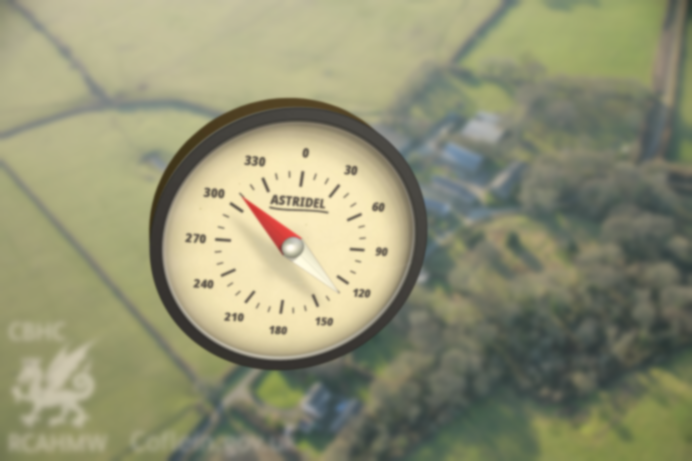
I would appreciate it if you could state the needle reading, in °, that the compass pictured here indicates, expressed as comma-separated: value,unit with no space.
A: 310,°
